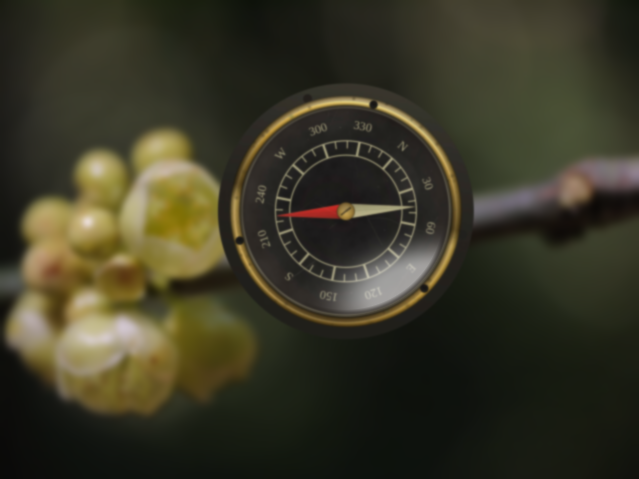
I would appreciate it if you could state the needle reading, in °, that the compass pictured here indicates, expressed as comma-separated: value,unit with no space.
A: 225,°
